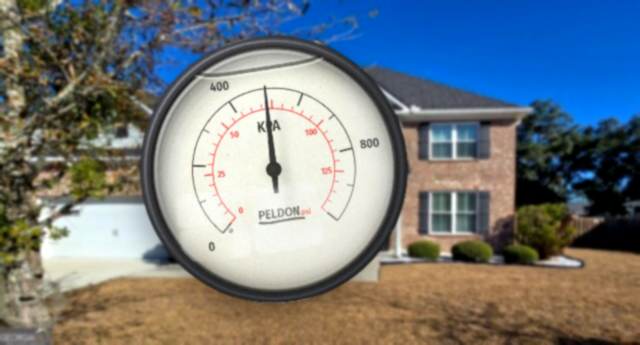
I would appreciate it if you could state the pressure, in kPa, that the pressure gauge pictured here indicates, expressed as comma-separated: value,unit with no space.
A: 500,kPa
